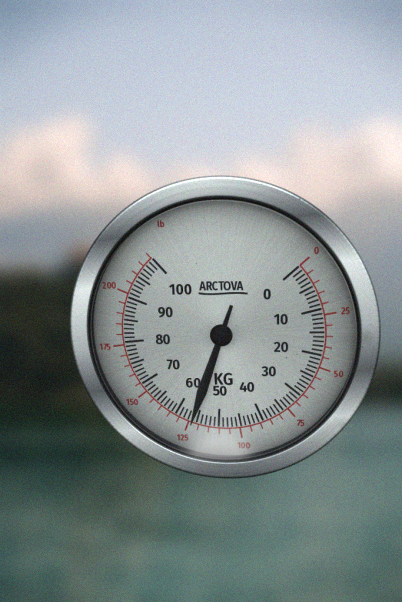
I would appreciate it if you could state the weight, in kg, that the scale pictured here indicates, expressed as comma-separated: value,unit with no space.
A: 56,kg
